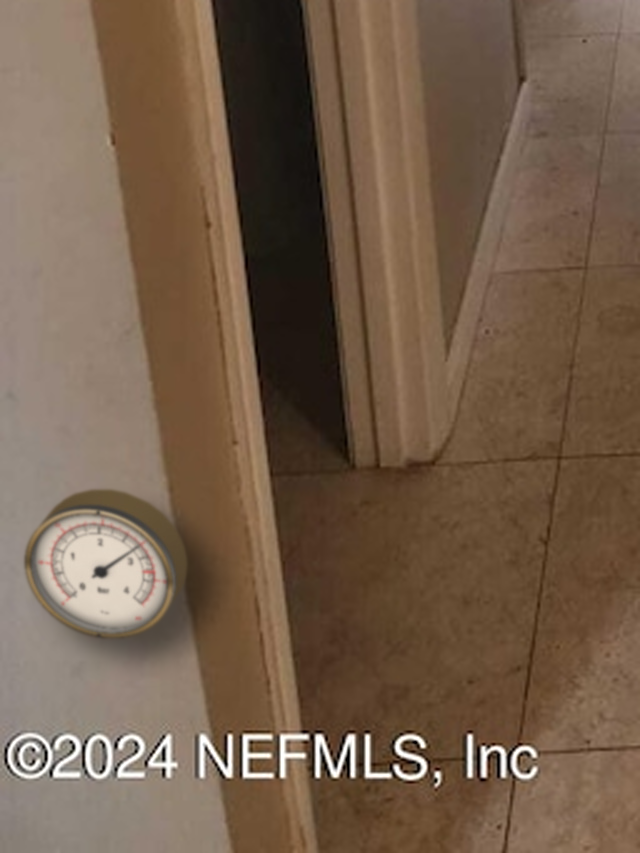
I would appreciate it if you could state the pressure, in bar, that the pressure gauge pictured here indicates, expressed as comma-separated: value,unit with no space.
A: 2.75,bar
